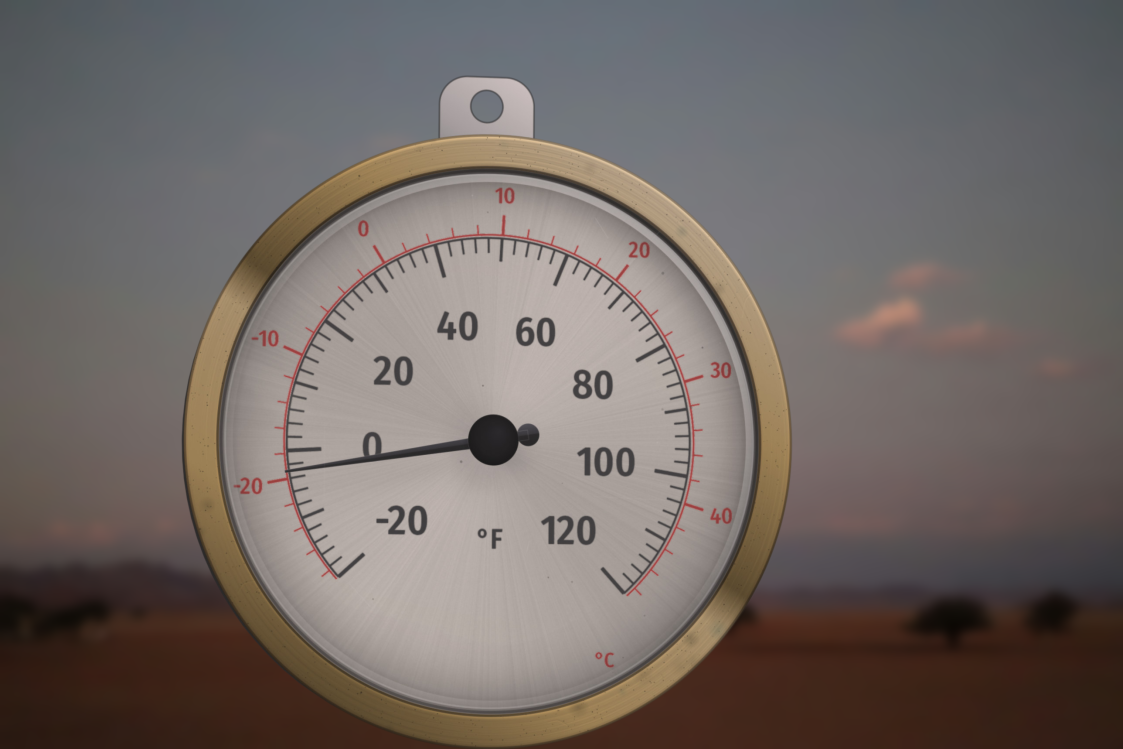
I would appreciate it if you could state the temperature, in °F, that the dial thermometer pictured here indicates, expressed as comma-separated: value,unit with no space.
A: -3,°F
